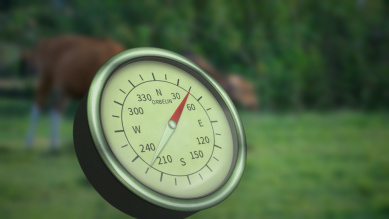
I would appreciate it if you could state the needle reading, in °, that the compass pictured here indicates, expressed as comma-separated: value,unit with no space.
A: 45,°
